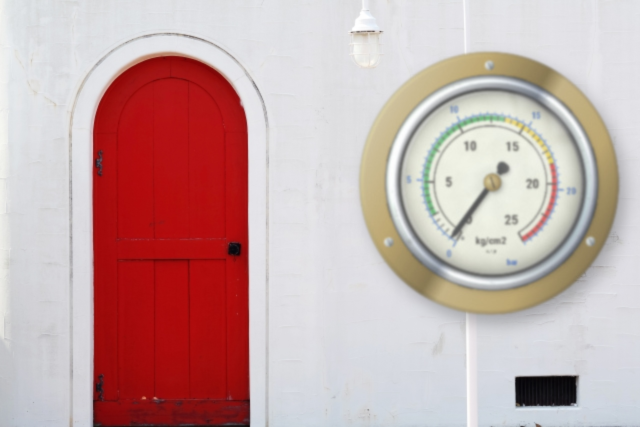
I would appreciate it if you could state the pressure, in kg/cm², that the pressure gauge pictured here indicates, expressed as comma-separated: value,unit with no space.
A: 0.5,kg/cm²
